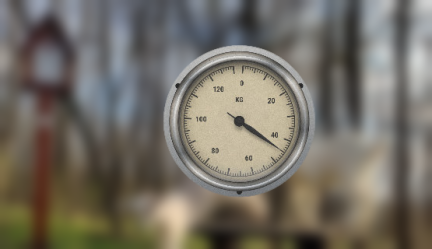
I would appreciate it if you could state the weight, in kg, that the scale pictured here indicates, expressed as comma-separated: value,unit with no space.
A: 45,kg
